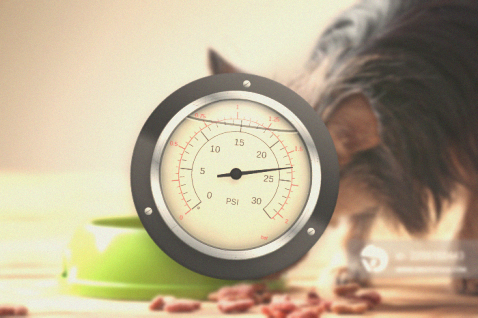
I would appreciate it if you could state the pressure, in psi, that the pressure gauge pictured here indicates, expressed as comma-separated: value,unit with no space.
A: 23.5,psi
